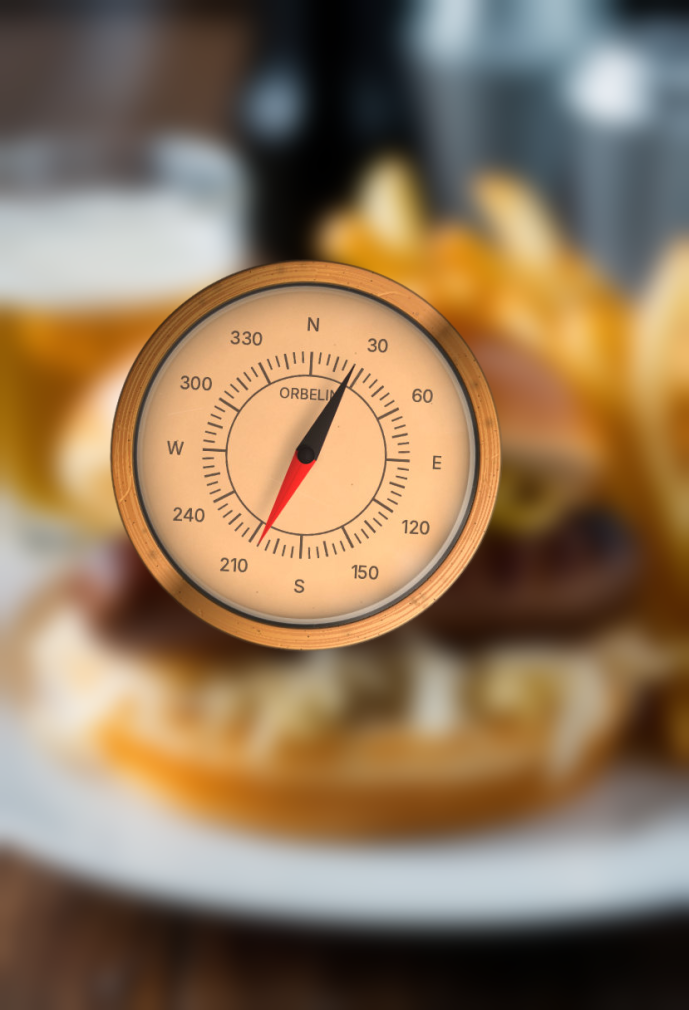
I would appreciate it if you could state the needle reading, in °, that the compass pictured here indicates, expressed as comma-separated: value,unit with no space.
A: 205,°
